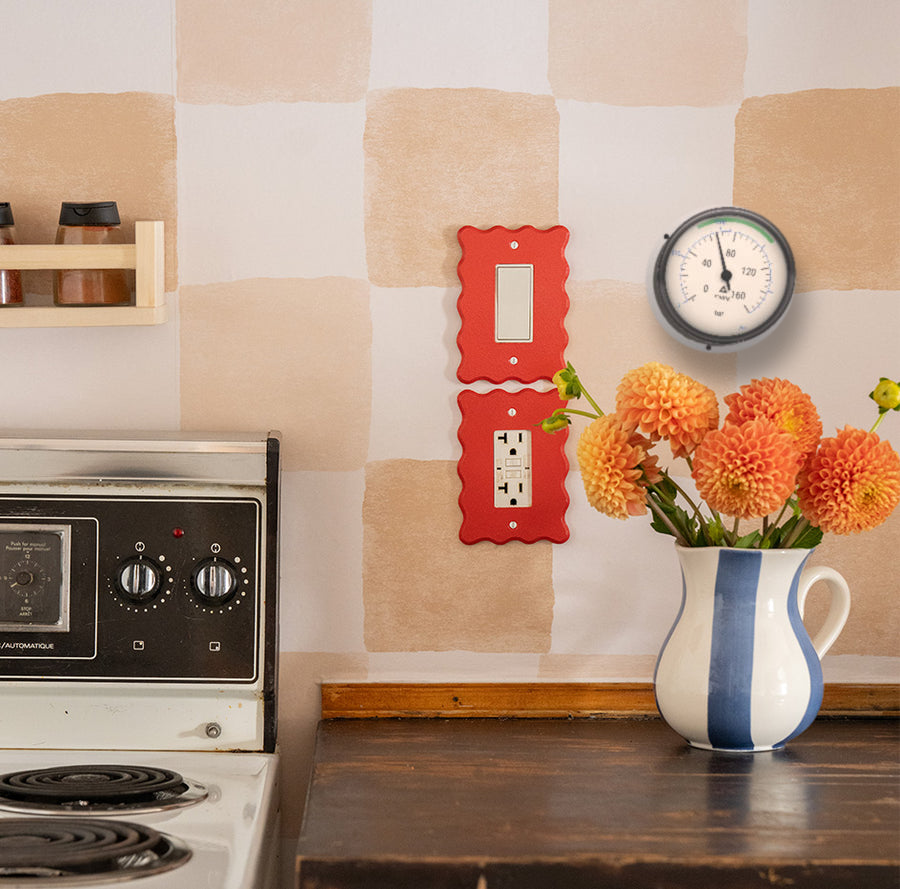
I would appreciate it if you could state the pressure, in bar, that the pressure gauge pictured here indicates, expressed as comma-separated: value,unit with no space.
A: 65,bar
